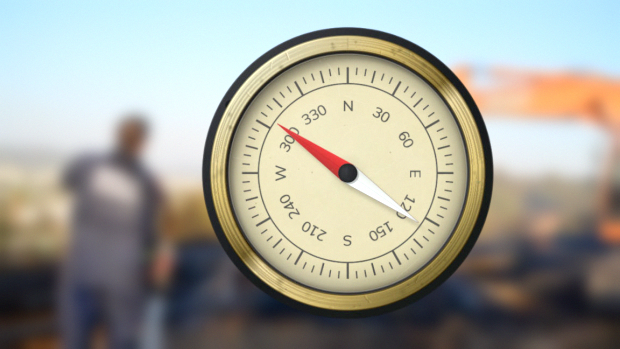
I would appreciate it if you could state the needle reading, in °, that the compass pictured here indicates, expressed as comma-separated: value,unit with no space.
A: 305,°
